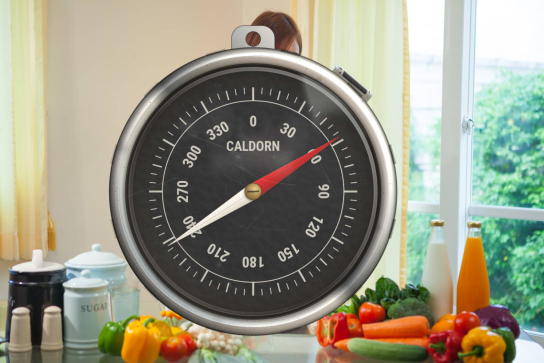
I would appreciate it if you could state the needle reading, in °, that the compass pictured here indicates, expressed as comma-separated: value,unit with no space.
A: 57.5,°
